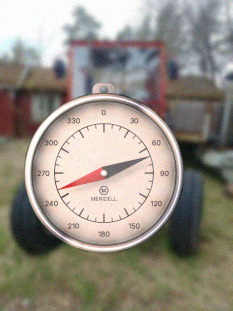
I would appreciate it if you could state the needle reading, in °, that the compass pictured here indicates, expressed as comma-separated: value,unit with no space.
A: 250,°
